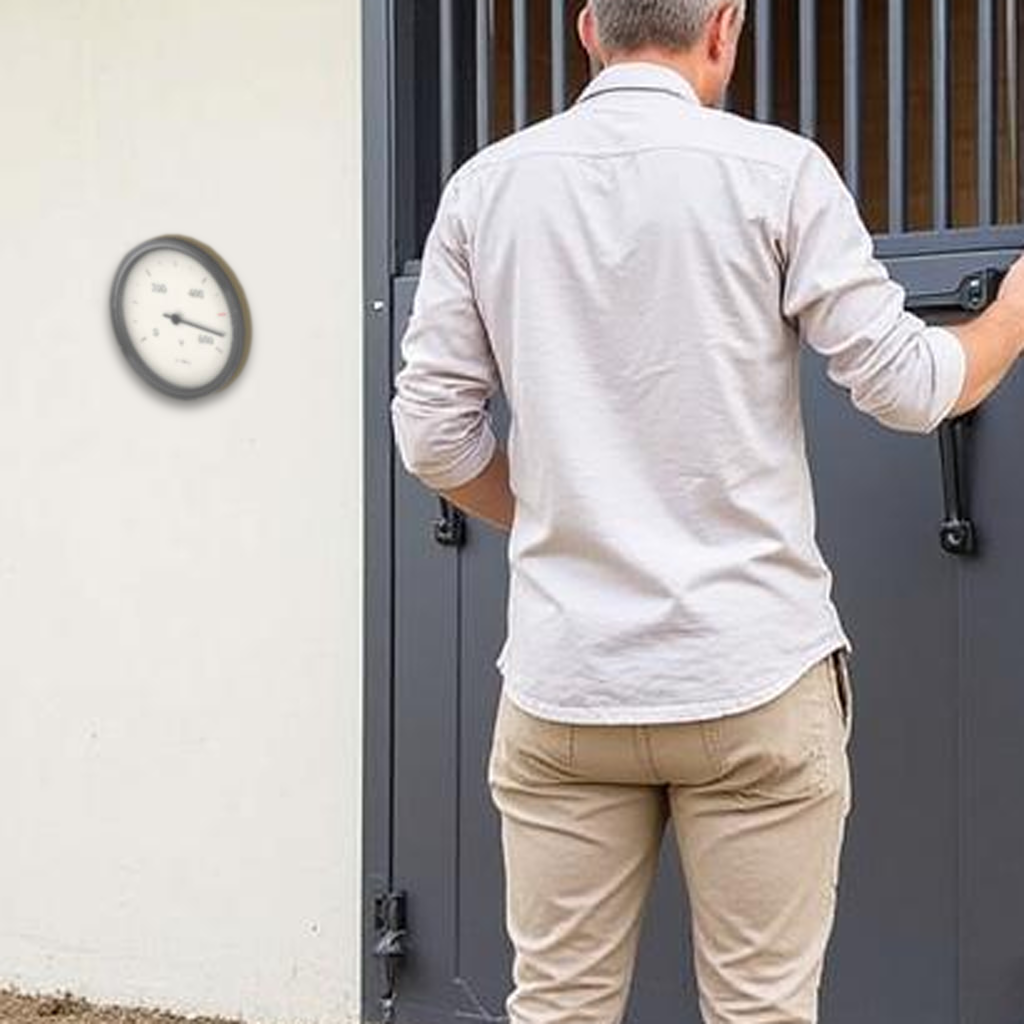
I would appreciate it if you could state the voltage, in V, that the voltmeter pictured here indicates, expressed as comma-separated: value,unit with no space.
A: 550,V
